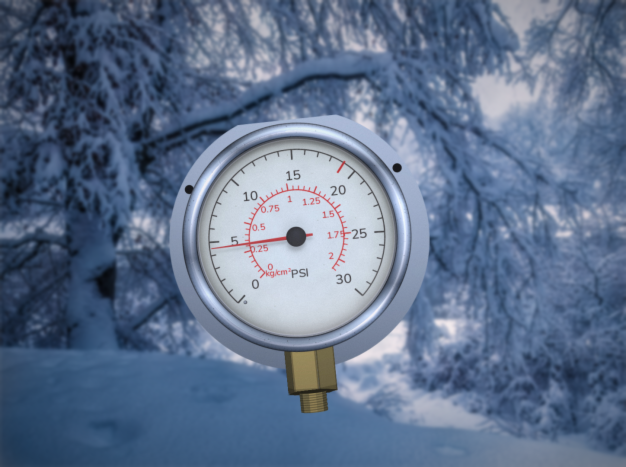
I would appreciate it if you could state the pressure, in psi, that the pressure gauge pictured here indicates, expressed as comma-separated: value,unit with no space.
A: 4.5,psi
